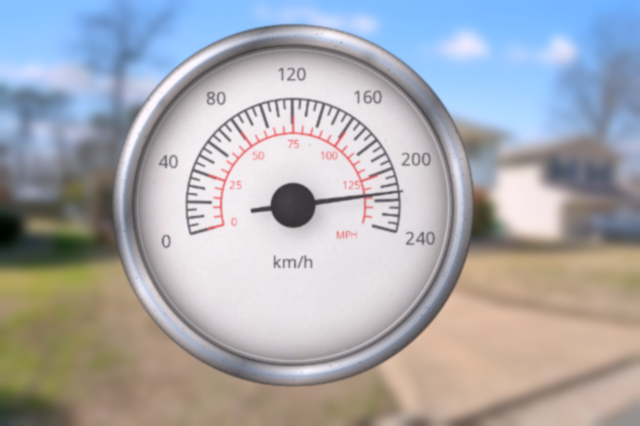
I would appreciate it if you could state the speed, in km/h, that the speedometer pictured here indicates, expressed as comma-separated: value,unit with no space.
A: 215,km/h
